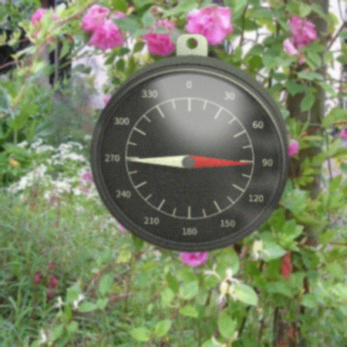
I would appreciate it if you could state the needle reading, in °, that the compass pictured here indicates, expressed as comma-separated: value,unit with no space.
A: 90,°
